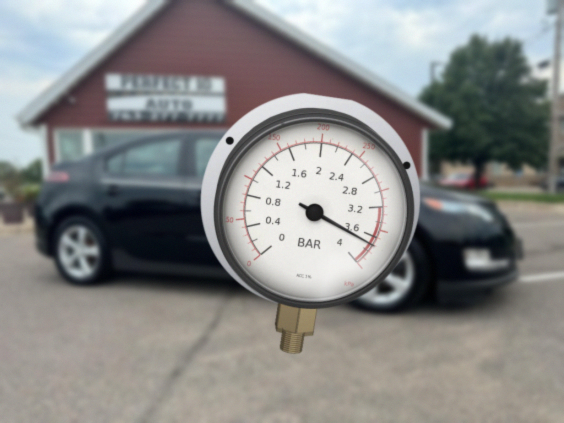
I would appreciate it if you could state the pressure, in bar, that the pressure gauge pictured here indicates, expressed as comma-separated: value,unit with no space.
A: 3.7,bar
